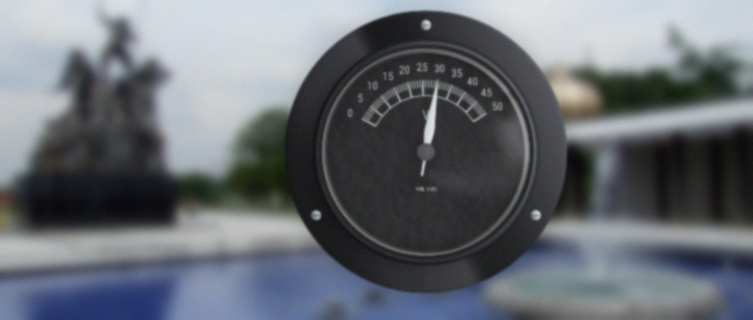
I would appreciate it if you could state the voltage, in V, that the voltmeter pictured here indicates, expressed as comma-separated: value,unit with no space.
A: 30,V
